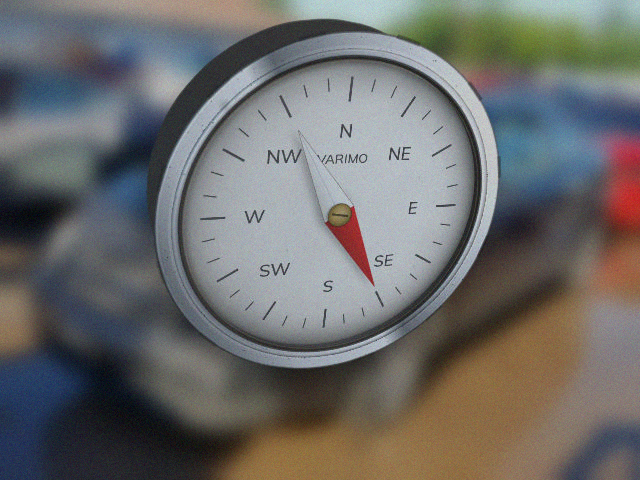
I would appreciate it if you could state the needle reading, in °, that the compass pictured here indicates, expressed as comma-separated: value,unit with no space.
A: 150,°
